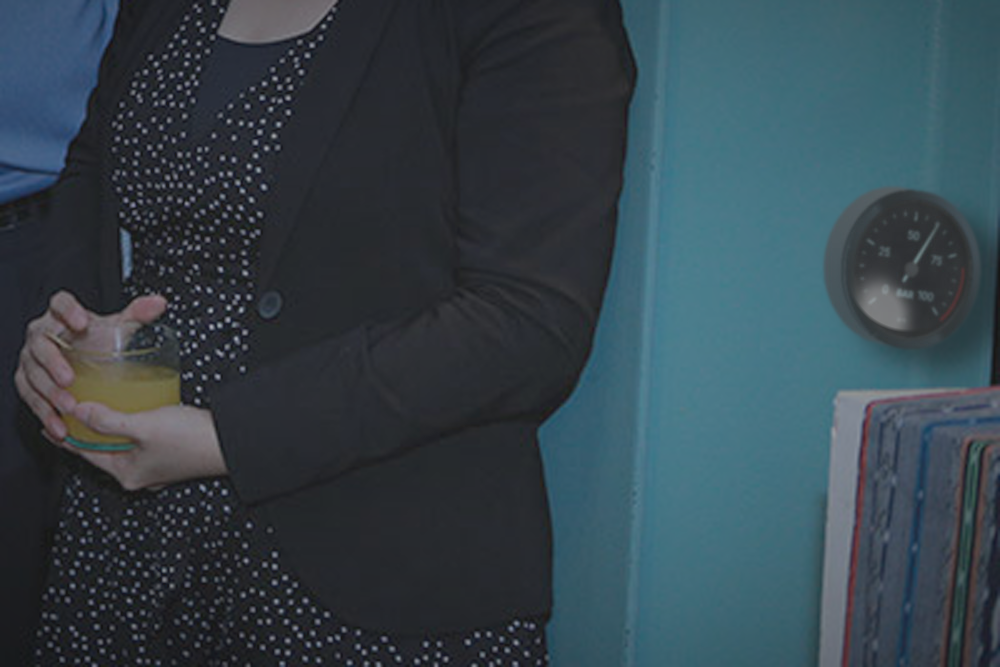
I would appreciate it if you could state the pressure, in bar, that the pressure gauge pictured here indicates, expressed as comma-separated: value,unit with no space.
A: 60,bar
